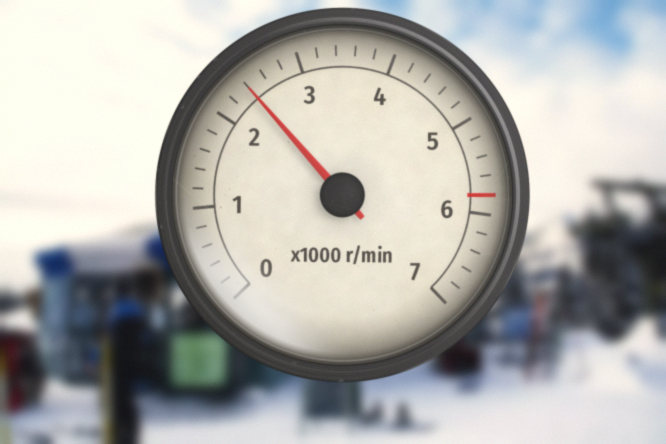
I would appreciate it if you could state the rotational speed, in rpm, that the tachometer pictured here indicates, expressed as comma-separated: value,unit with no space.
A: 2400,rpm
